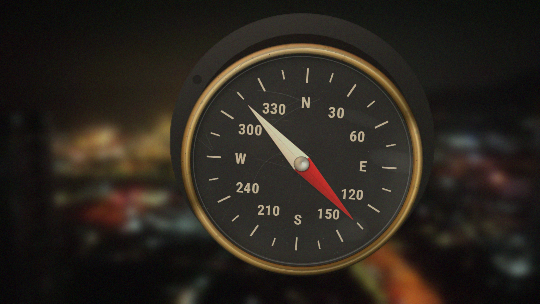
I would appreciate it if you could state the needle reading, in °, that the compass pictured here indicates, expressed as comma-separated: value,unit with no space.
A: 135,°
